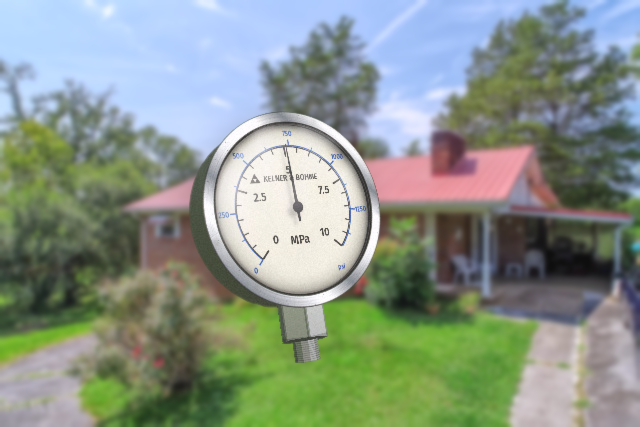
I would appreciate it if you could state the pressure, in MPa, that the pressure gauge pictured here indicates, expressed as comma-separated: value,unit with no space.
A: 5,MPa
